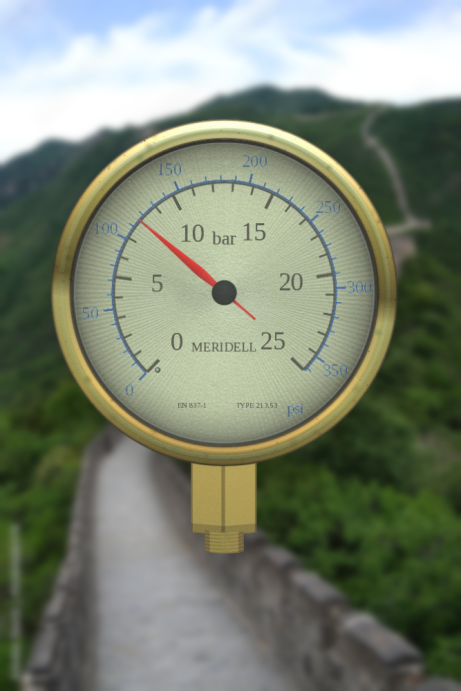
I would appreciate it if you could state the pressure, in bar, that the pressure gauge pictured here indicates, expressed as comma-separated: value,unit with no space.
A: 8,bar
